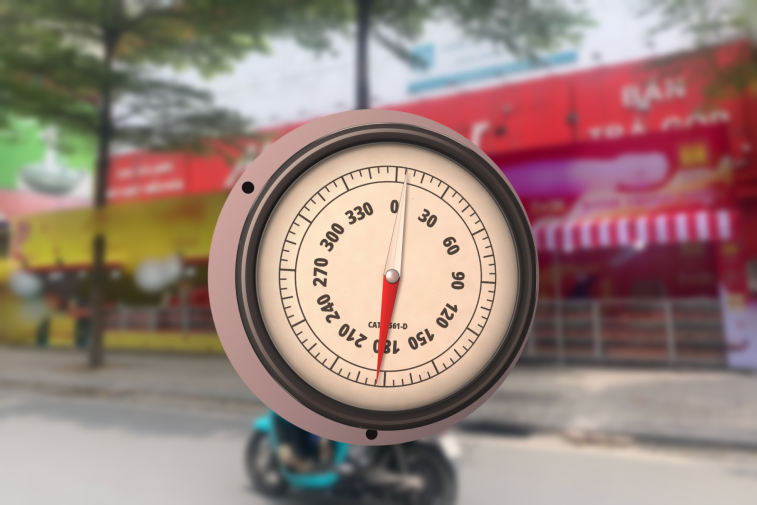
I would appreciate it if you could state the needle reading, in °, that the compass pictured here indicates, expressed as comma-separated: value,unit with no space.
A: 185,°
